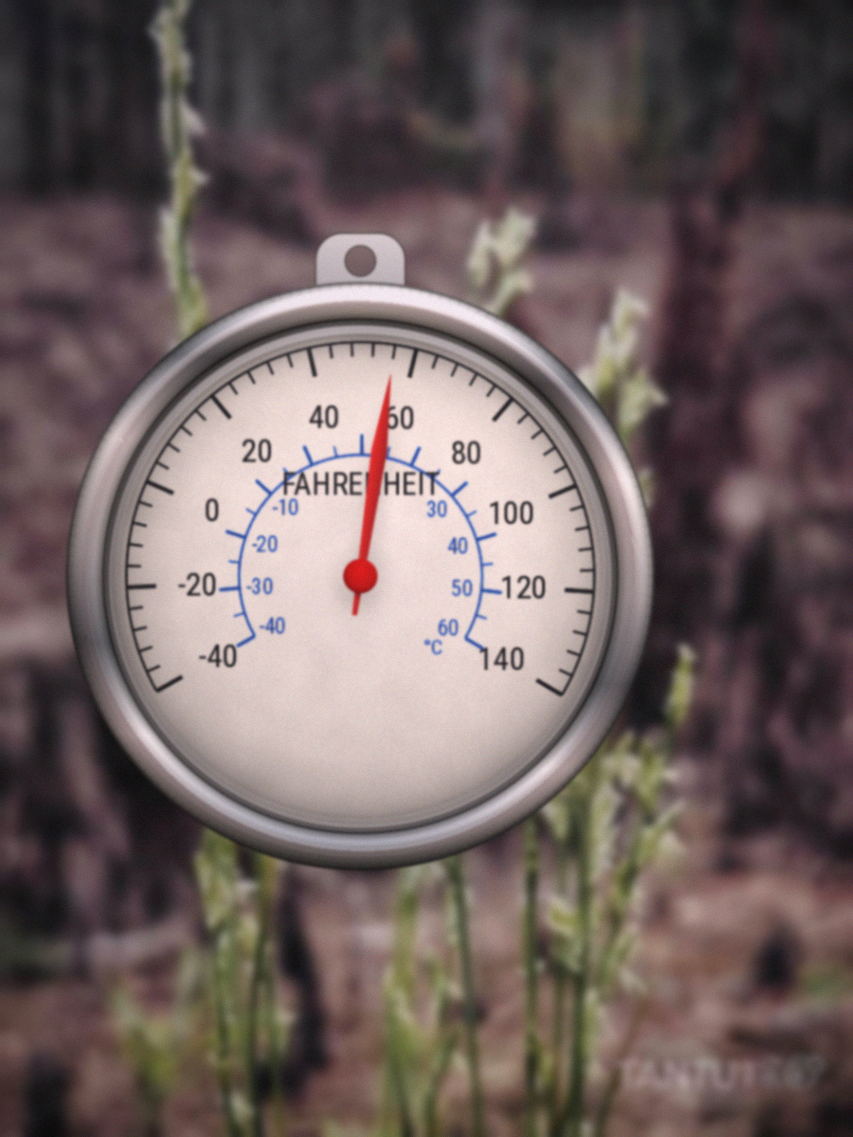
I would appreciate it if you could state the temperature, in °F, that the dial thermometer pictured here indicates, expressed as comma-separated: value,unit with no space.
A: 56,°F
